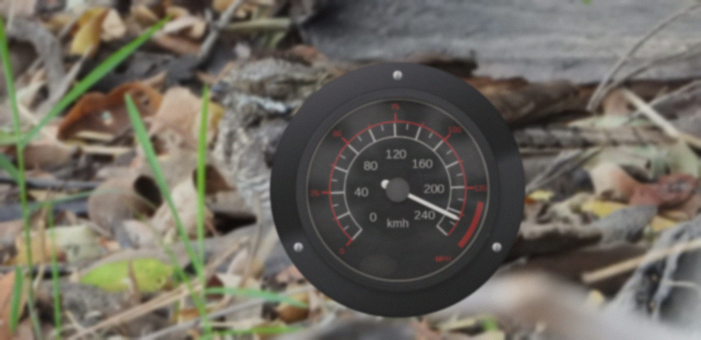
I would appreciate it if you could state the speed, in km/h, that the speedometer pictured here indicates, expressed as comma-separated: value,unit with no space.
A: 225,km/h
